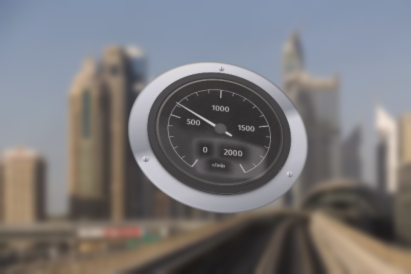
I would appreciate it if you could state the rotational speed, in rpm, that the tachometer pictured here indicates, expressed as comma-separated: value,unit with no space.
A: 600,rpm
